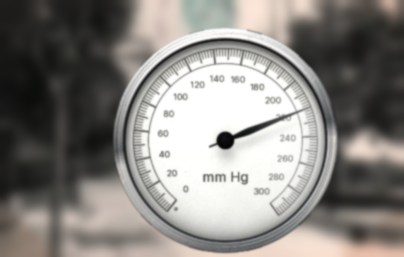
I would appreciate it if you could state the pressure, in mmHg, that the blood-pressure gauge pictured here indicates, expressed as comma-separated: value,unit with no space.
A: 220,mmHg
